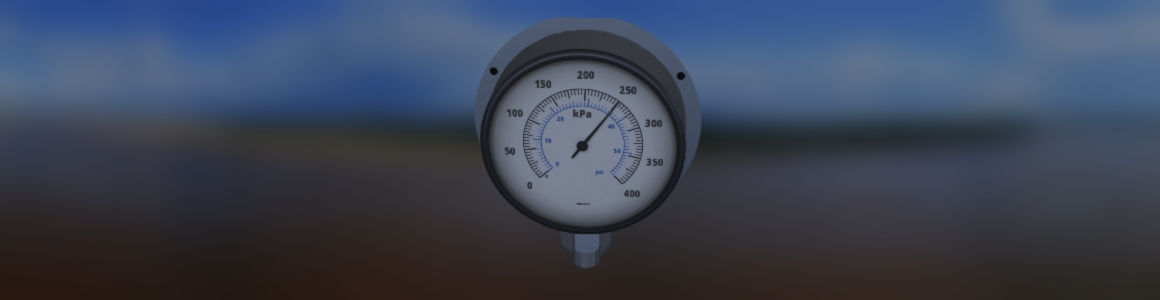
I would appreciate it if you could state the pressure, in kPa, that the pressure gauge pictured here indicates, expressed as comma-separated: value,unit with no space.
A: 250,kPa
